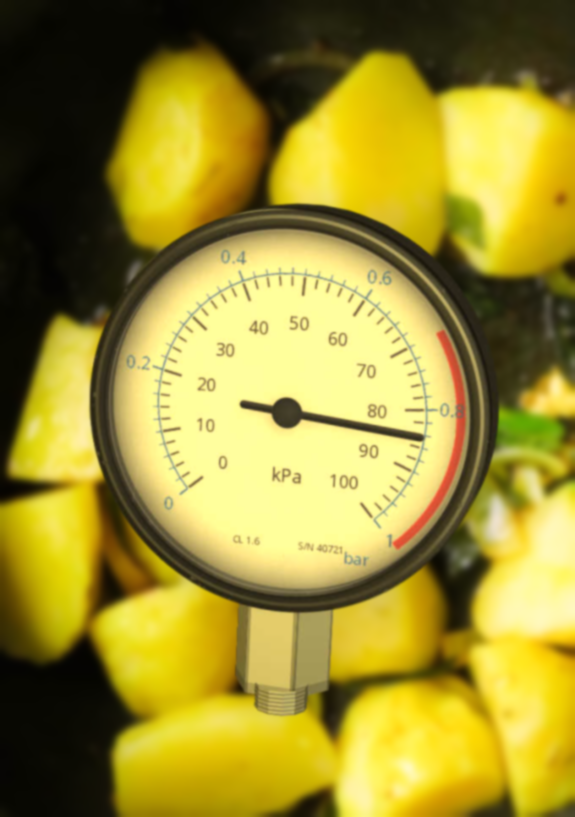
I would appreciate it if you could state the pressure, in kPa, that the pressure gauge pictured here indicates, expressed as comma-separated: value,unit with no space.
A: 84,kPa
